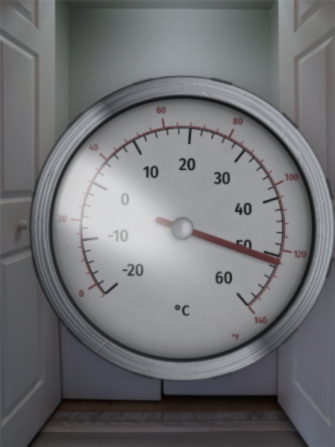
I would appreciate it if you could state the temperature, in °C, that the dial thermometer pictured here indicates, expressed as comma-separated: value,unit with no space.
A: 51,°C
